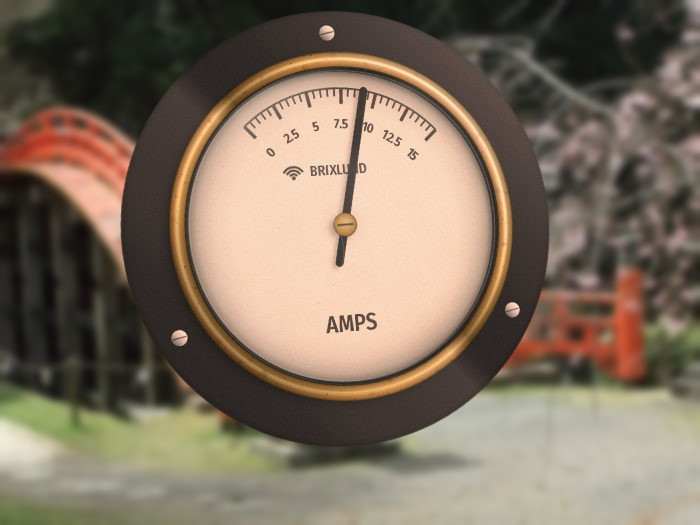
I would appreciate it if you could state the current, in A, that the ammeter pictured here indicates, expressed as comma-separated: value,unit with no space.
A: 9,A
